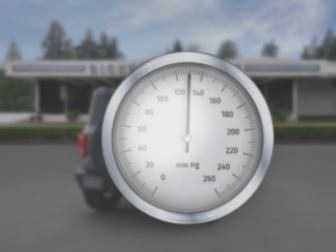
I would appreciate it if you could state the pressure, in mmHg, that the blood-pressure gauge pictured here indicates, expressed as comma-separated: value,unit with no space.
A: 130,mmHg
